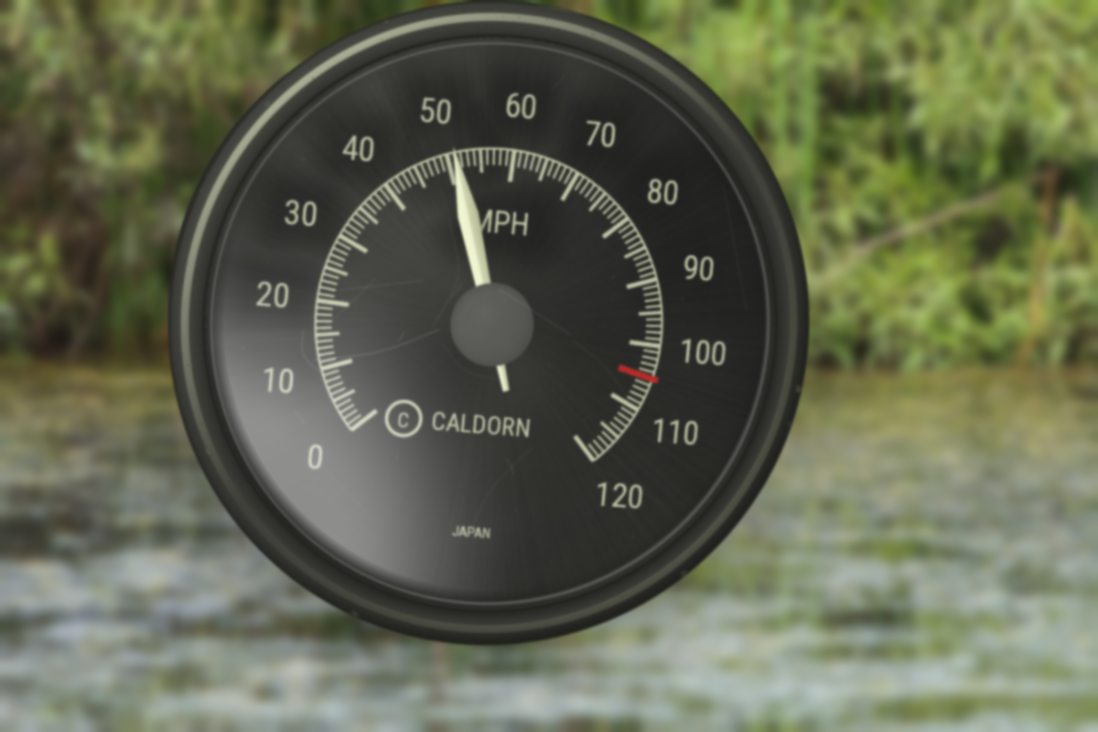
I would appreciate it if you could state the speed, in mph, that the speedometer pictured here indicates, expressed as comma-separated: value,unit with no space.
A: 51,mph
